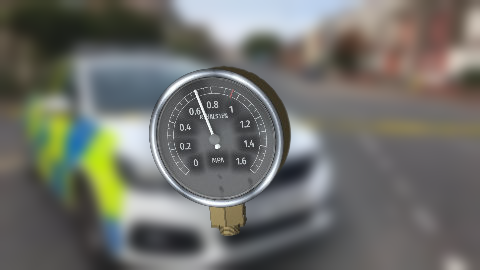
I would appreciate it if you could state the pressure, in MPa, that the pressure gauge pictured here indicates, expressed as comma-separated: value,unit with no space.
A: 0.7,MPa
